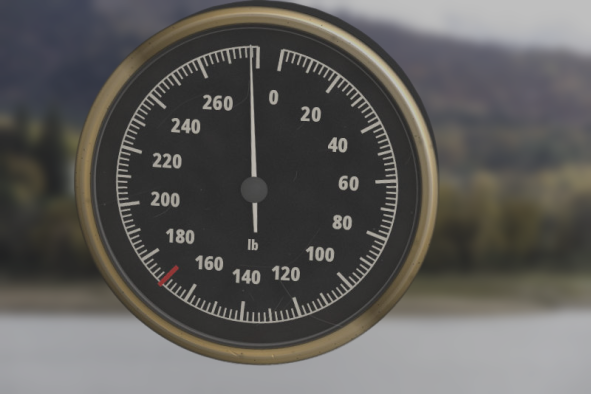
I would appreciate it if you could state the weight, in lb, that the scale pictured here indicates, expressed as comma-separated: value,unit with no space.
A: 278,lb
